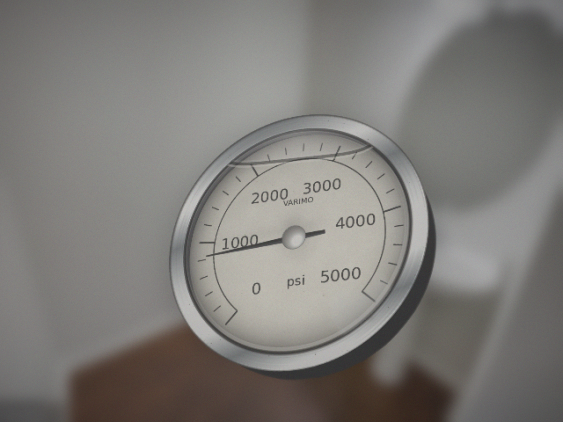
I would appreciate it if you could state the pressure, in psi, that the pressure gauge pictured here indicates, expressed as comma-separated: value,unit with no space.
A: 800,psi
